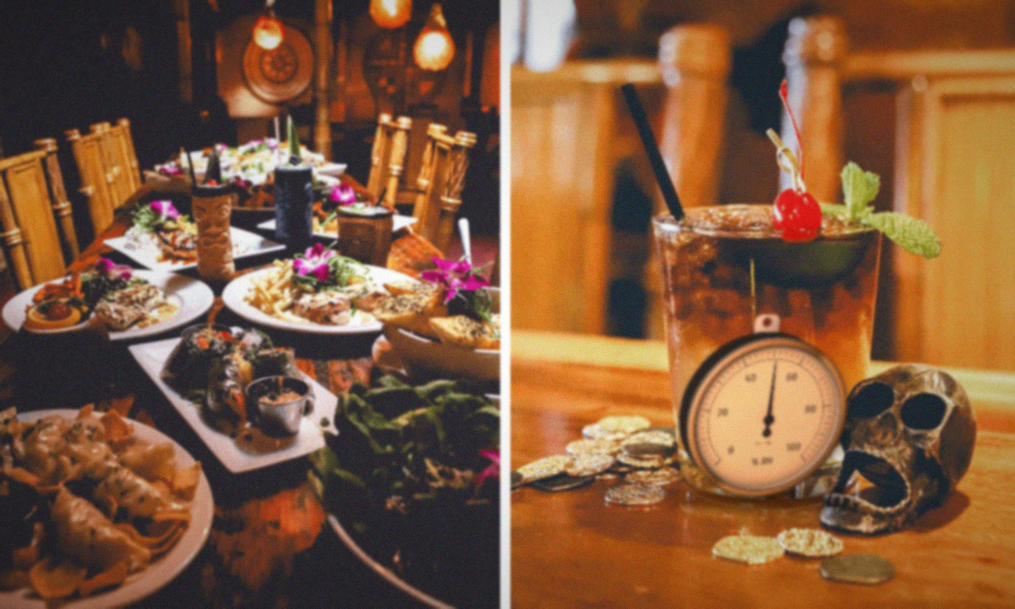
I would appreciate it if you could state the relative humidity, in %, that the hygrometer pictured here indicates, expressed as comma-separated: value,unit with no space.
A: 50,%
